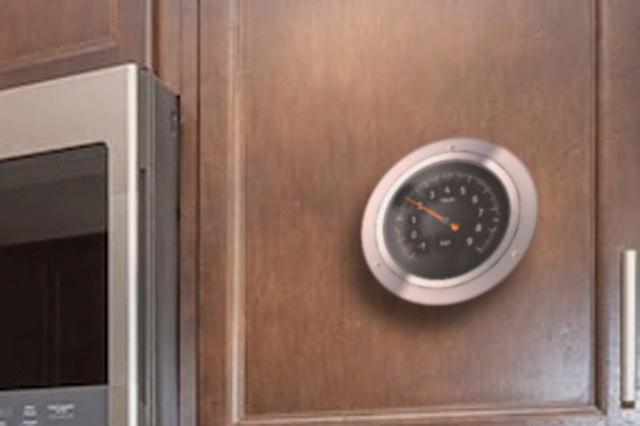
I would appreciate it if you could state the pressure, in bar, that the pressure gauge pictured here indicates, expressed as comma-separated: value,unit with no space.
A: 2,bar
